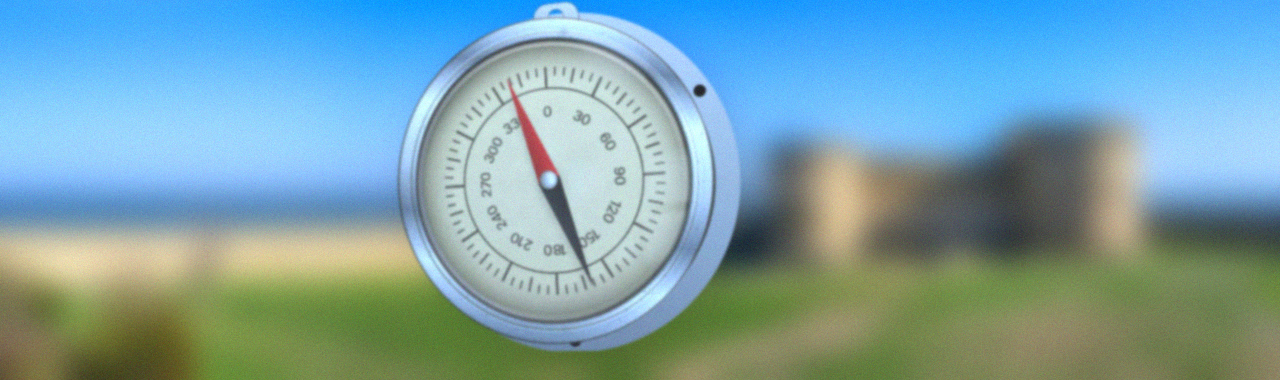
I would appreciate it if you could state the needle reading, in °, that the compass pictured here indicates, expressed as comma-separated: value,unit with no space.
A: 340,°
